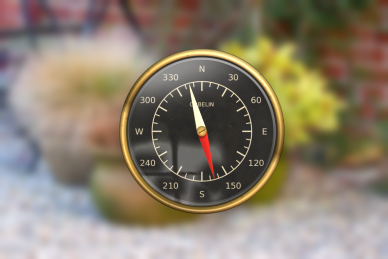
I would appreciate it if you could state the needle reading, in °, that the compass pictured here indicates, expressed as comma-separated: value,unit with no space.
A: 165,°
